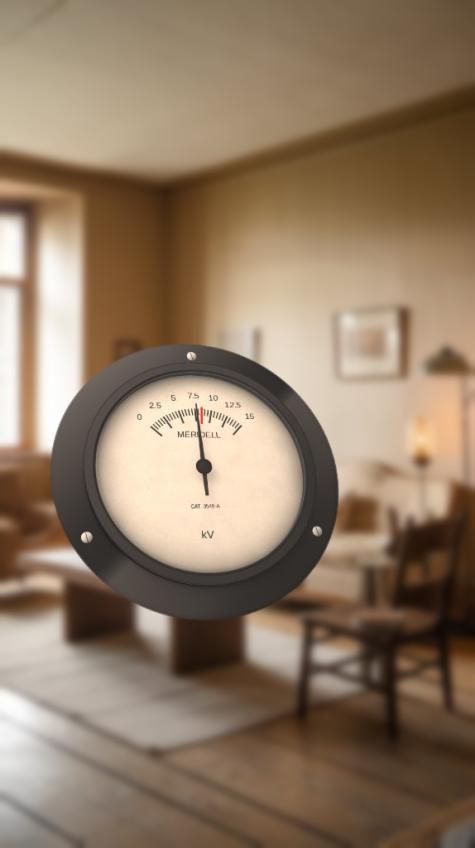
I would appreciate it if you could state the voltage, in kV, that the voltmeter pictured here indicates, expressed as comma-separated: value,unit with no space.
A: 7.5,kV
